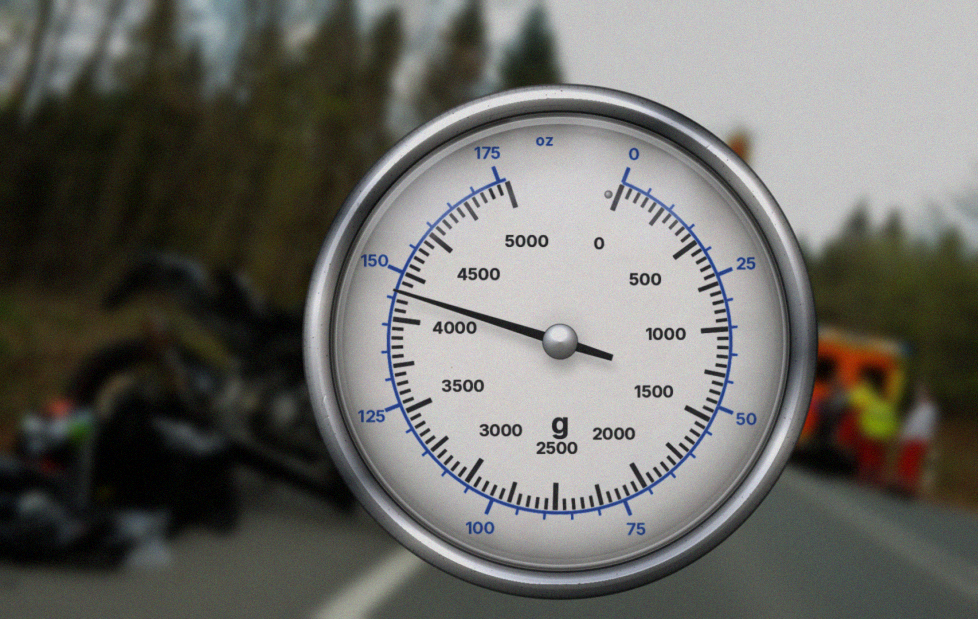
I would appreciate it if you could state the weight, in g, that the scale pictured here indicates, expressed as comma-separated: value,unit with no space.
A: 4150,g
